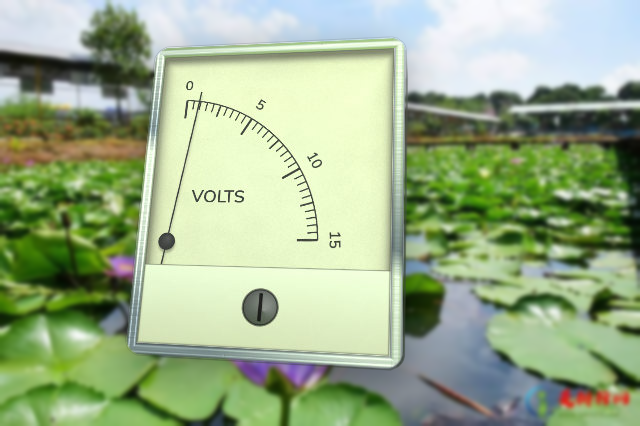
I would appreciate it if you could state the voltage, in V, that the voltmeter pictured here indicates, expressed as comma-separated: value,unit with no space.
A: 1,V
